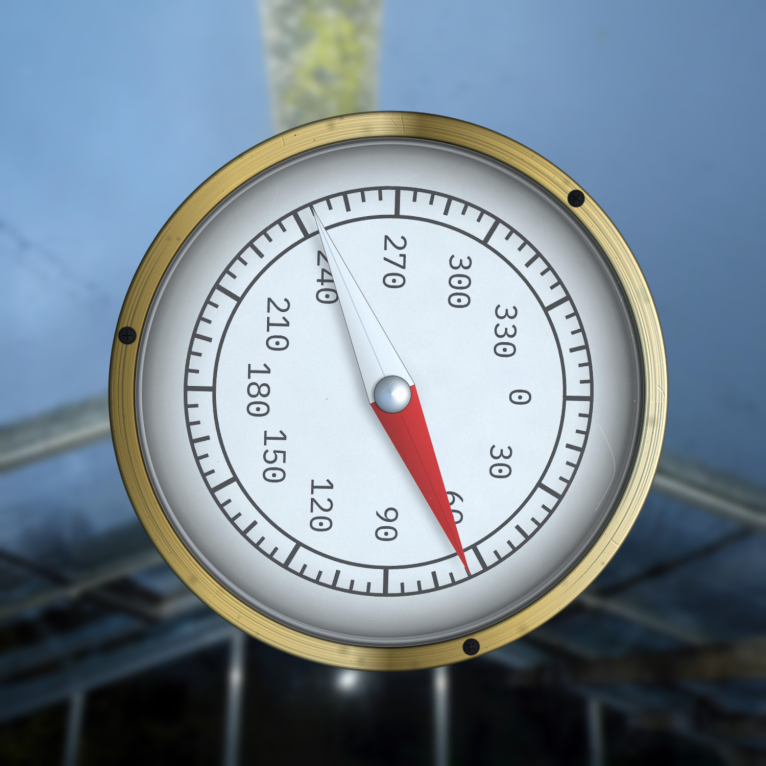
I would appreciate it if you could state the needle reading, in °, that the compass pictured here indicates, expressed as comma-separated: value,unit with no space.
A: 65,°
